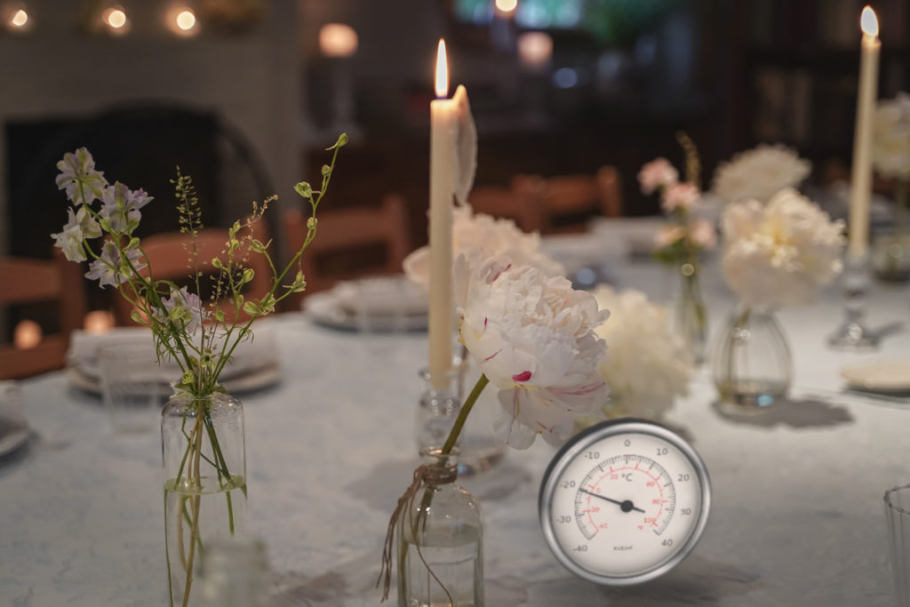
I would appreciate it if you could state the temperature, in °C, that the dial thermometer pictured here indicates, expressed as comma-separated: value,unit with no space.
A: -20,°C
